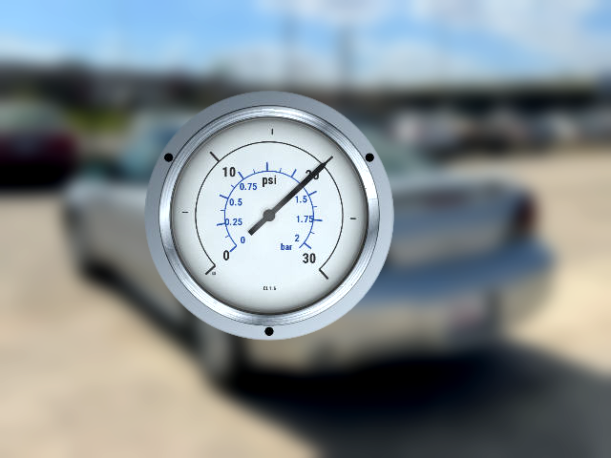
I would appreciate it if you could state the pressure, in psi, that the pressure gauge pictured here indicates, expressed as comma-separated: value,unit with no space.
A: 20,psi
